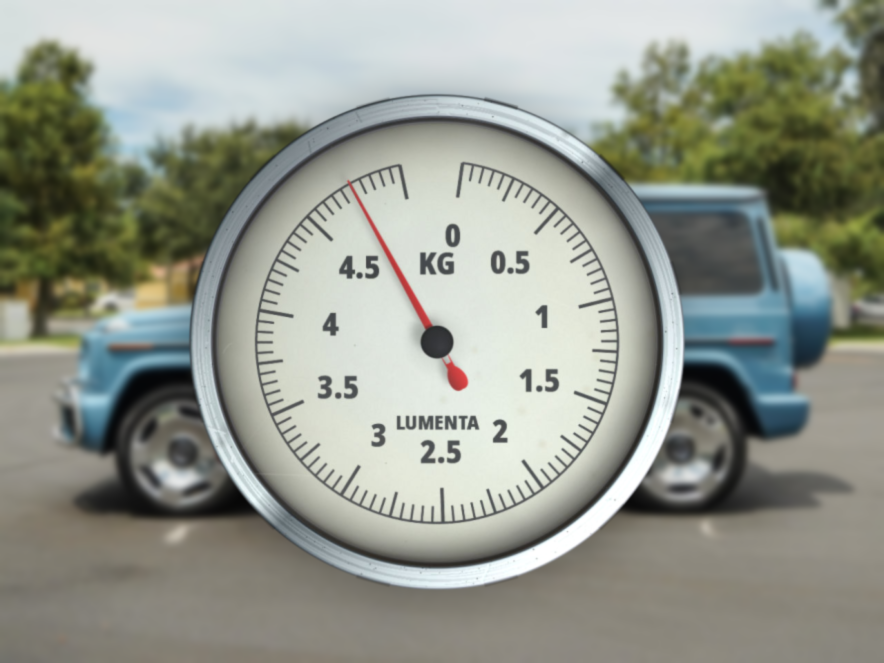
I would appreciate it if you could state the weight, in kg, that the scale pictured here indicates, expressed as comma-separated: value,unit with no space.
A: 4.75,kg
